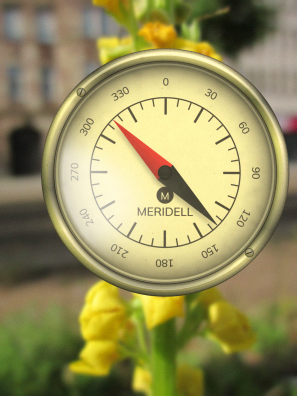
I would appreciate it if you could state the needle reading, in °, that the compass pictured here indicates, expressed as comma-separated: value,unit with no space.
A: 315,°
